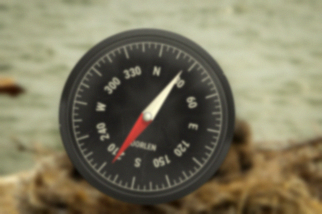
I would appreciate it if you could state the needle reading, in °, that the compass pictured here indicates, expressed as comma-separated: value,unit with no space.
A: 205,°
